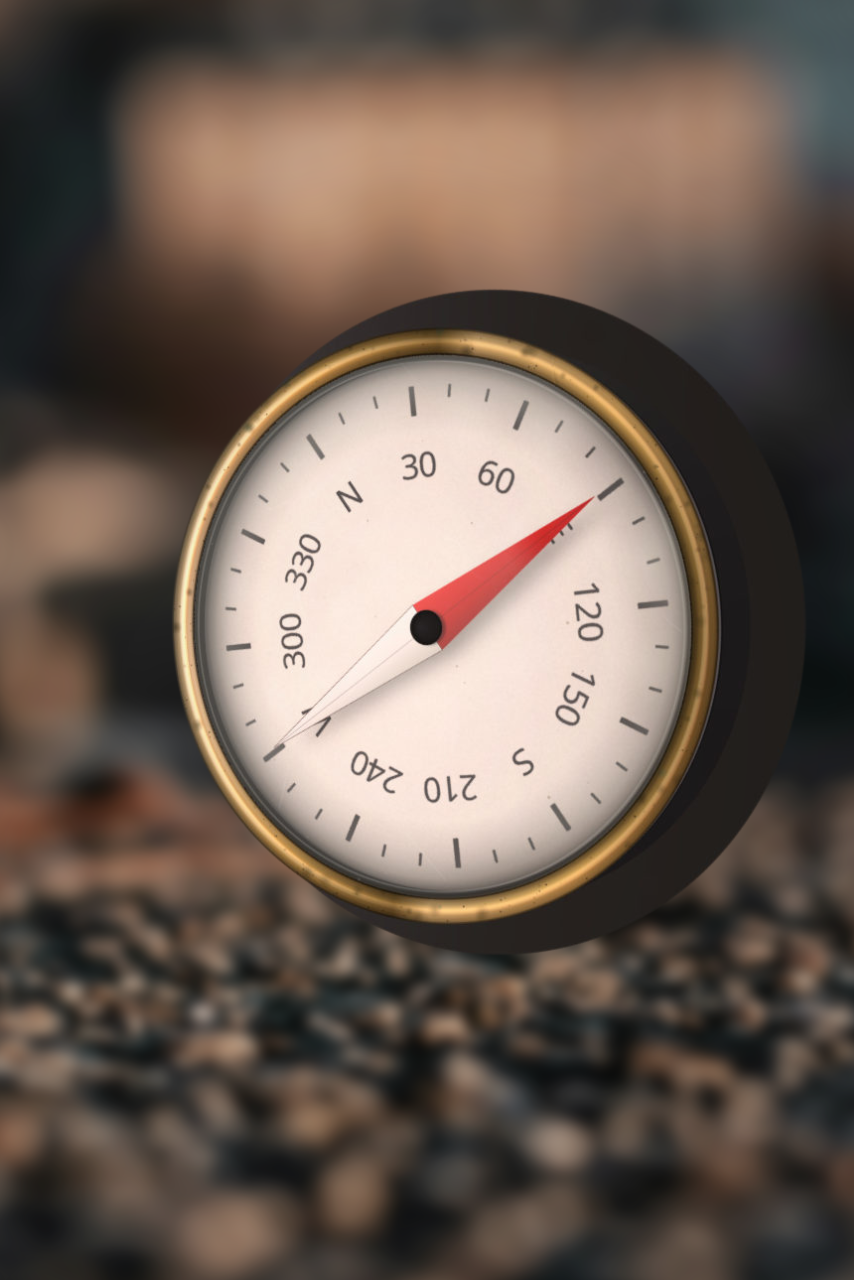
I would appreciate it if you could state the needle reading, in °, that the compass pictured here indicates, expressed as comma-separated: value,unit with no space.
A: 90,°
